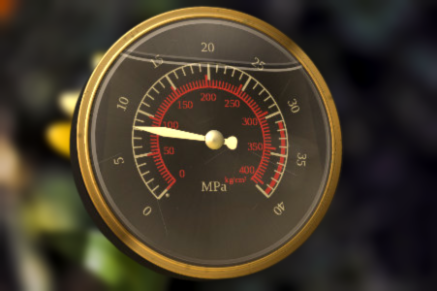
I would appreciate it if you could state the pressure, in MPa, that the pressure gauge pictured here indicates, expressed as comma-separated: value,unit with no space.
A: 8,MPa
